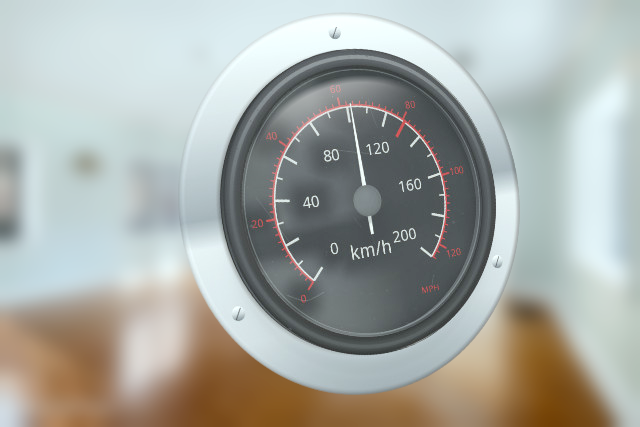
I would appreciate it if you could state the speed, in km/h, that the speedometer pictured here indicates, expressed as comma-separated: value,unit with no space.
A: 100,km/h
